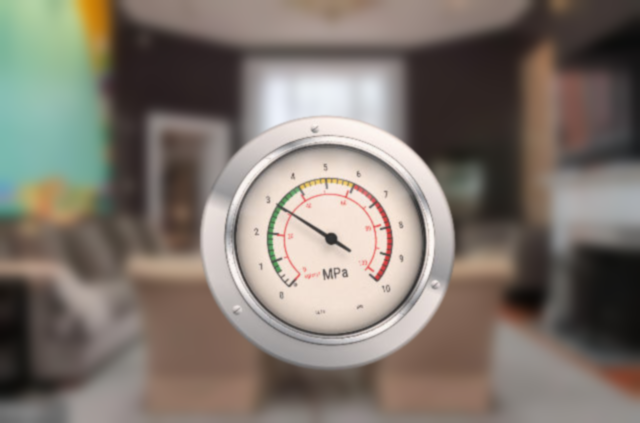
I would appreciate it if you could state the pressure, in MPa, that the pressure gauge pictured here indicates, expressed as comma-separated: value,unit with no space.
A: 3,MPa
